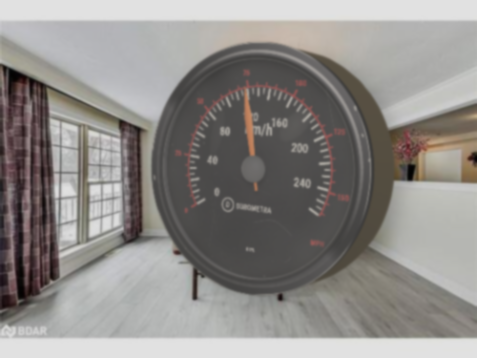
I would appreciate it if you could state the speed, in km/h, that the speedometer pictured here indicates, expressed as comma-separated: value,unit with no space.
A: 120,km/h
